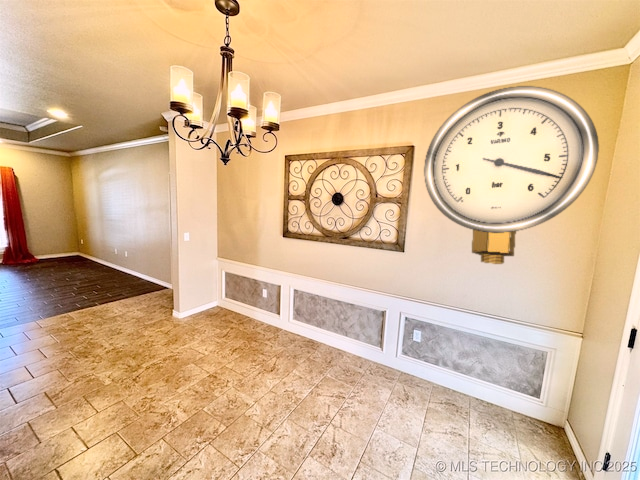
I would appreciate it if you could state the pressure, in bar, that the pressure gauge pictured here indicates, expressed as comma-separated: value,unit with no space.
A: 5.5,bar
